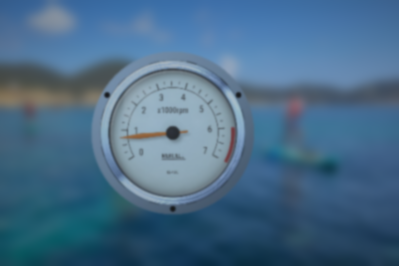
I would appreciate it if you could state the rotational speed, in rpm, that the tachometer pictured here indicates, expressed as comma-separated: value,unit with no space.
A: 750,rpm
